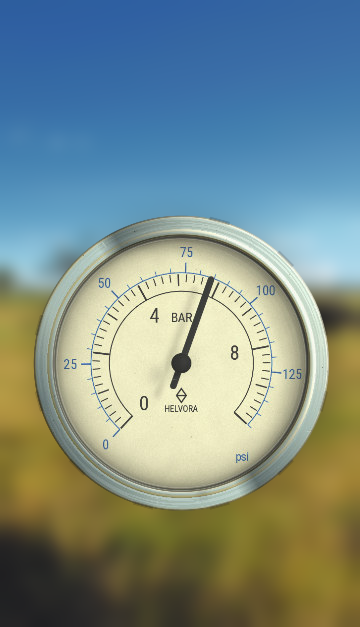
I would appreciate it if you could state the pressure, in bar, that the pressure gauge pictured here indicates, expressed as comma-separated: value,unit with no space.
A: 5.8,bar
